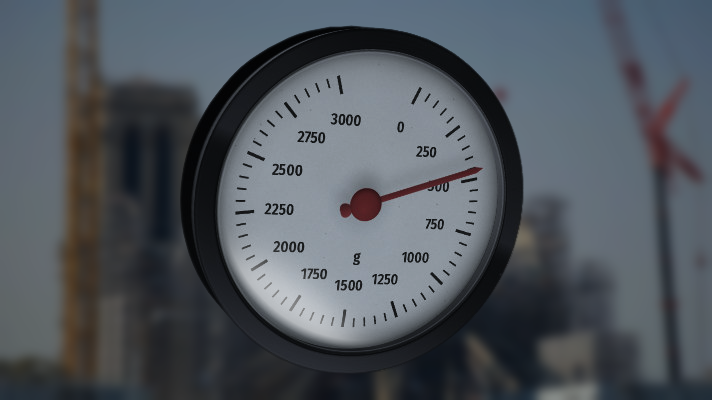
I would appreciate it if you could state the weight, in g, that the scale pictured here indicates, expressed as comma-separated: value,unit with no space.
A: 450,g
